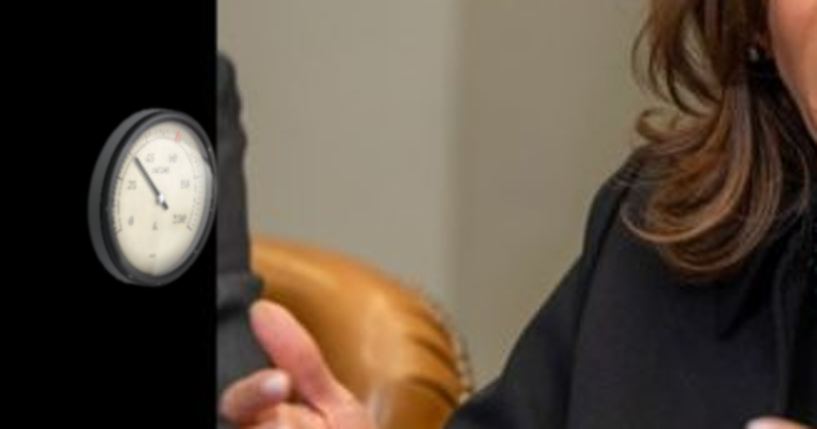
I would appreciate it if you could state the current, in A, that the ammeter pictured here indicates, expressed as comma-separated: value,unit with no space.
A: 30,A
